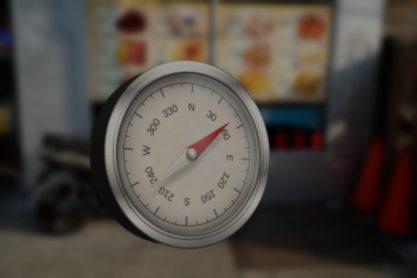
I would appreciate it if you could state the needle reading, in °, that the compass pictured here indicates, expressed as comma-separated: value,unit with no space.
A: 50,°
